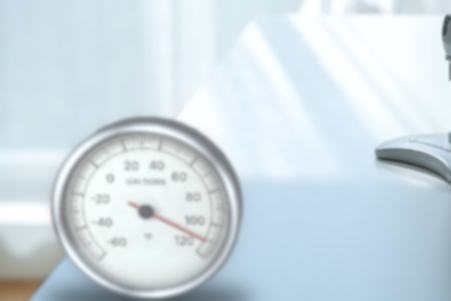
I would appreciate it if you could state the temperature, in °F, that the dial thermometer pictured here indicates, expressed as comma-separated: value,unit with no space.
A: 110,°F
